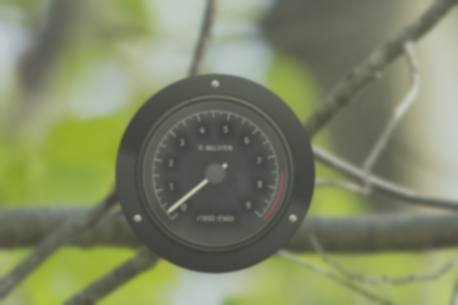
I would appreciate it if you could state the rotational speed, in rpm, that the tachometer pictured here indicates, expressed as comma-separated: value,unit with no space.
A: 250,rpm
